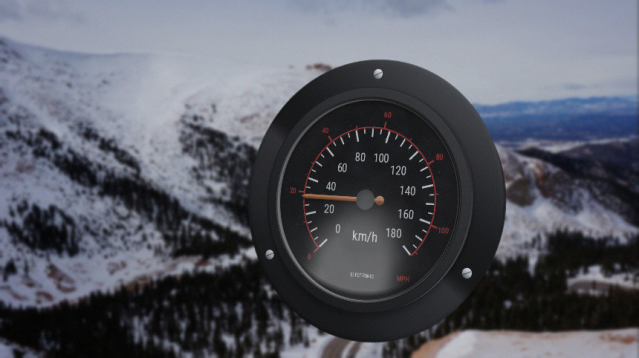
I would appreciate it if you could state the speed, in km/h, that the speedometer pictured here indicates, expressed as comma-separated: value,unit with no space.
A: 30,km/h
